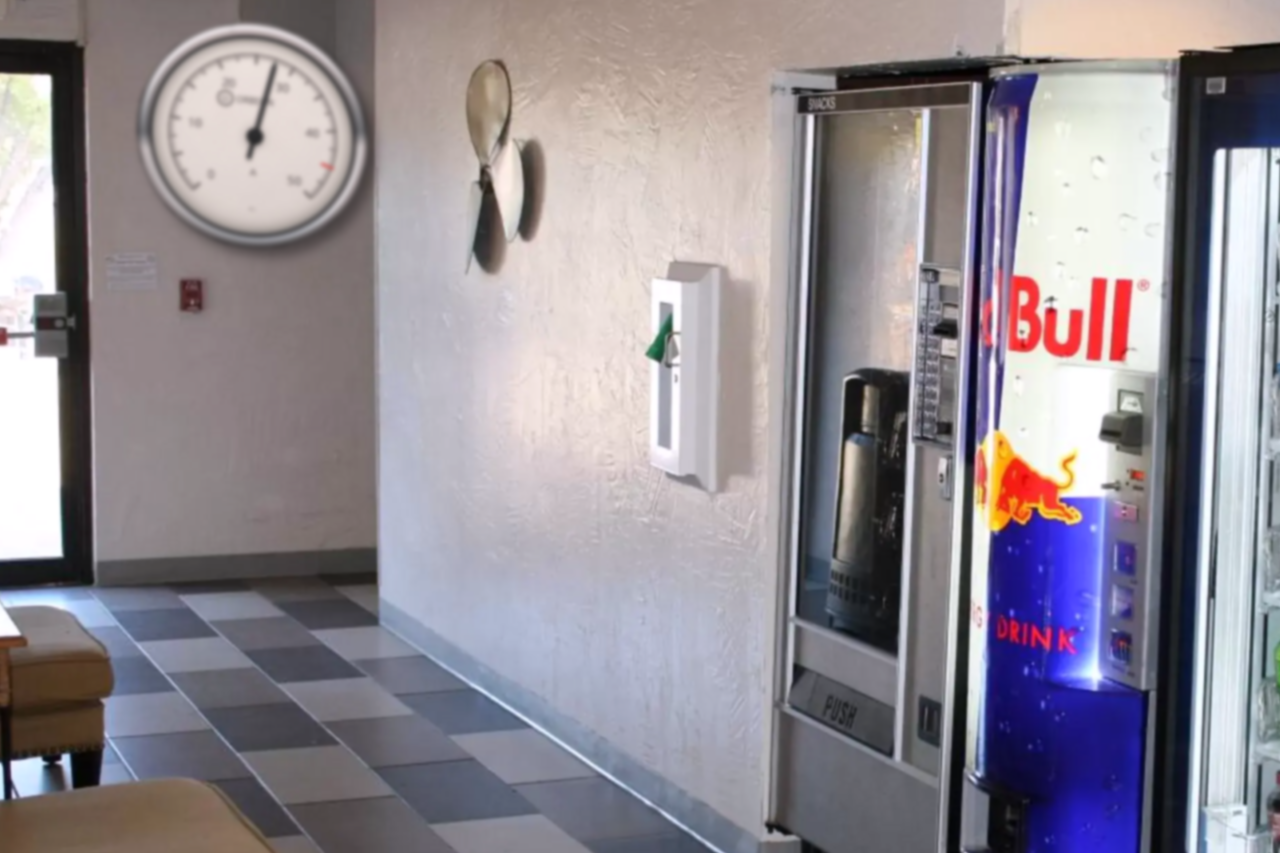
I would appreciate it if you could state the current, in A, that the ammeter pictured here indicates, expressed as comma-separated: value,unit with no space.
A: 27.5,A
